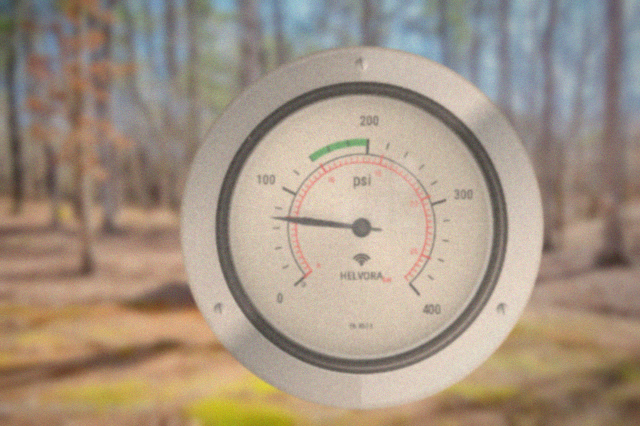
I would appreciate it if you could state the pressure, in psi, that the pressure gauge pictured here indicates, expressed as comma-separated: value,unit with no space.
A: 70,psi
